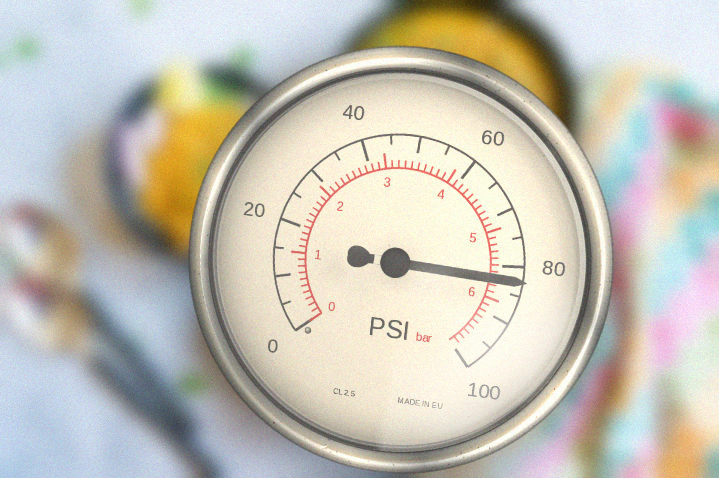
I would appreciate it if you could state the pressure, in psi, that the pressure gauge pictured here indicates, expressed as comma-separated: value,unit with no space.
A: 82.5,psi
